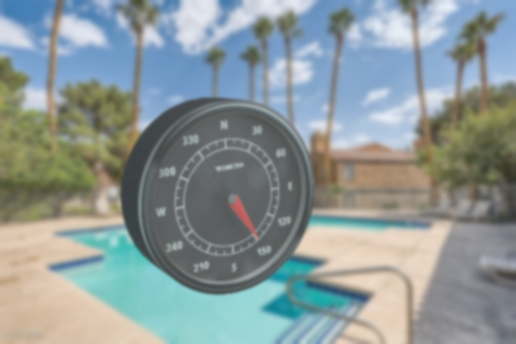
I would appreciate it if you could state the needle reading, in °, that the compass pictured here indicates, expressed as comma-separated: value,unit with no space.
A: 150,°
